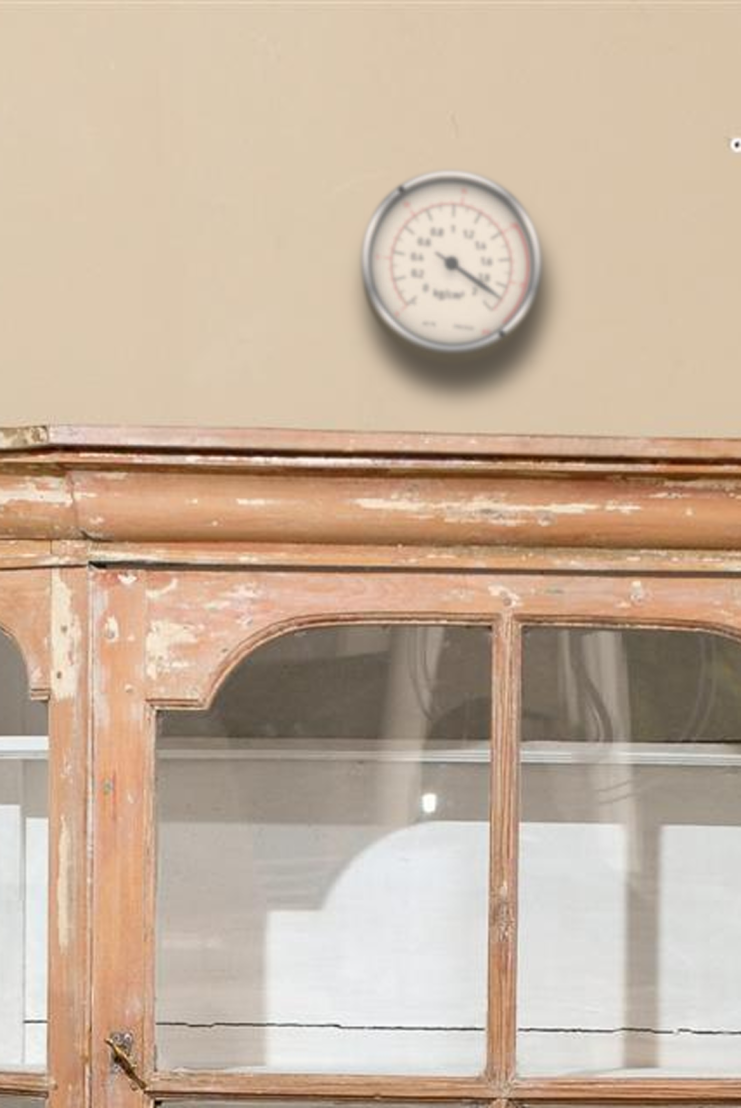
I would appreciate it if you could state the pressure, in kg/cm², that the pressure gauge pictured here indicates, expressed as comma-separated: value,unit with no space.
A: 1.9,kg/cm²
